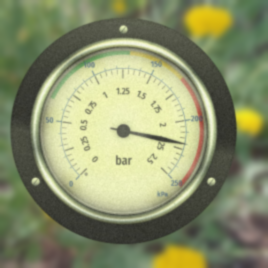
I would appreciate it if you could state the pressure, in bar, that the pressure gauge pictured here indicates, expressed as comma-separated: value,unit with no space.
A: 2.2,bar
